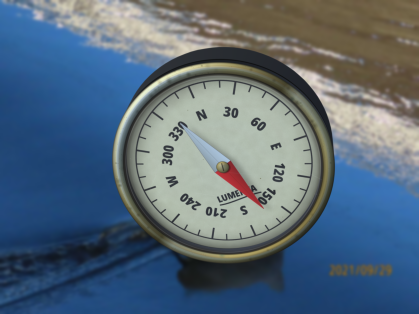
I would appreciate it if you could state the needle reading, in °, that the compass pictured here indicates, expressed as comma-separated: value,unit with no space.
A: 160,°
